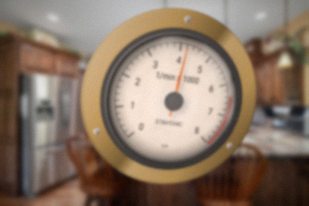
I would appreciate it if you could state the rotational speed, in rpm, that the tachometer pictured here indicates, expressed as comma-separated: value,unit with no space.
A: 4200,rpm
